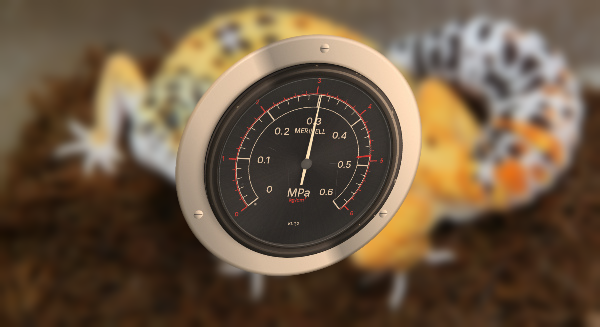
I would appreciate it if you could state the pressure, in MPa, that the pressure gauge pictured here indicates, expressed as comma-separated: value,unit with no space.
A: 0.3,MPa
